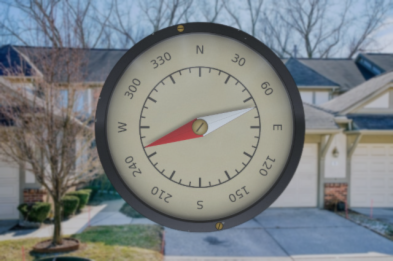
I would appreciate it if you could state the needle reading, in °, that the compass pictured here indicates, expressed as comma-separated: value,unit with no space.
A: 250,°
